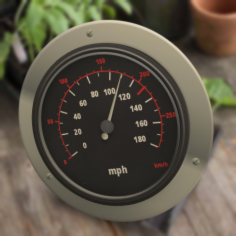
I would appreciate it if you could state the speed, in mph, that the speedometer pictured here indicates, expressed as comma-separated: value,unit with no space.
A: 110,mph
